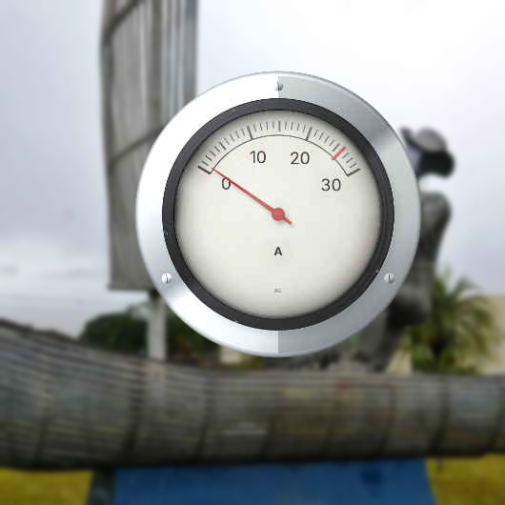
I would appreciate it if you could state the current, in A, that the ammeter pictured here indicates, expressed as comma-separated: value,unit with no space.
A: 1,A
